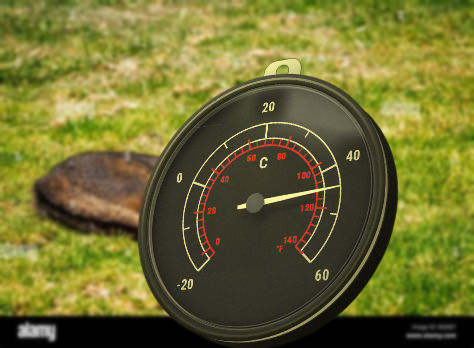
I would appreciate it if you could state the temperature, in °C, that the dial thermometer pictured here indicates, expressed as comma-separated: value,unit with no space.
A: 45,°C
